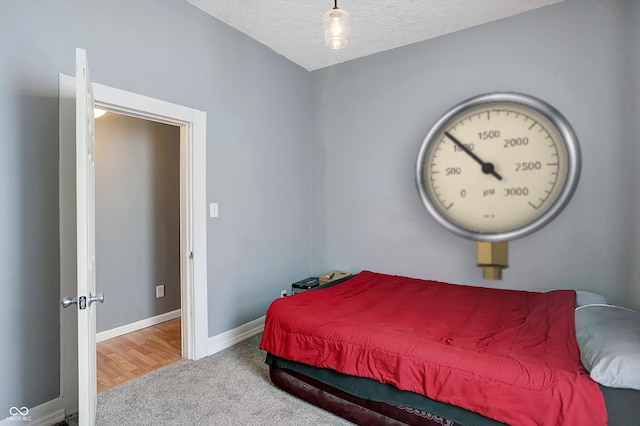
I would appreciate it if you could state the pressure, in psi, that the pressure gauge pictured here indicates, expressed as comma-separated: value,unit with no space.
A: 1000,psi
